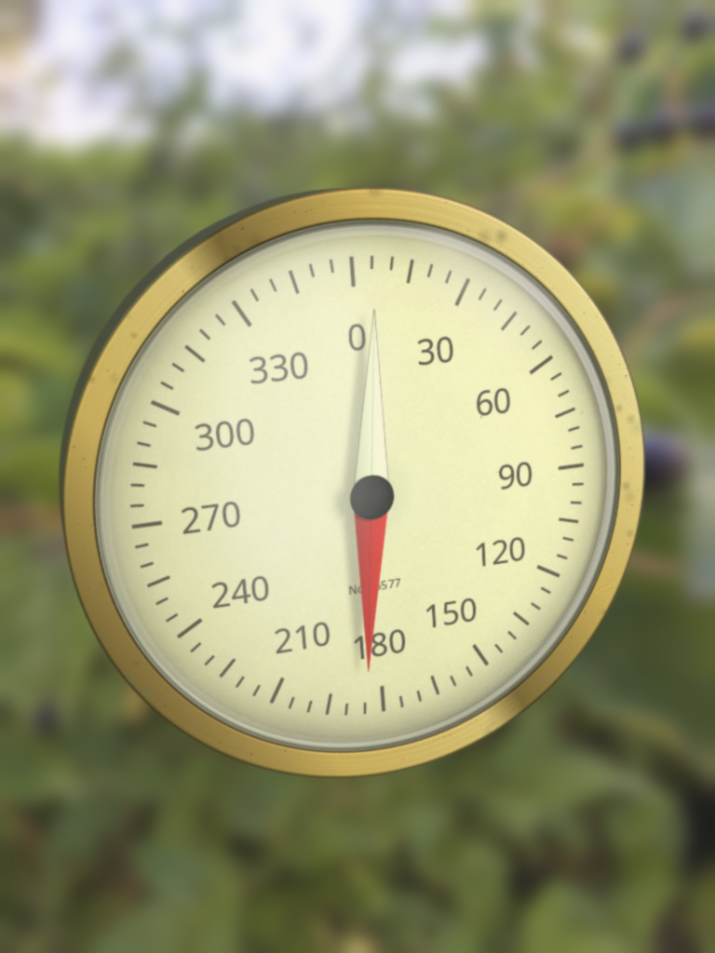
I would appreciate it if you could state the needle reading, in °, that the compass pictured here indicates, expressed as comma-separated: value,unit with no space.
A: 185,°
